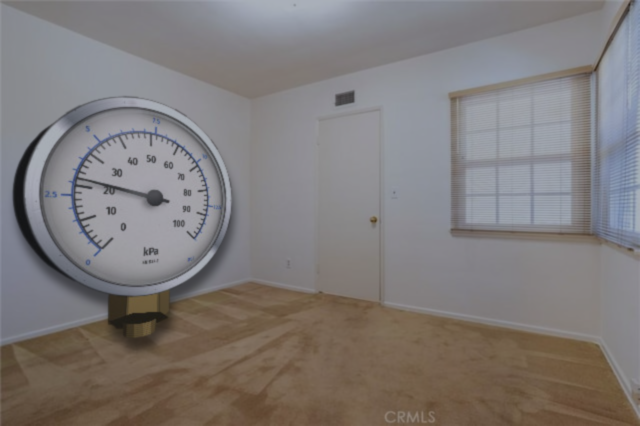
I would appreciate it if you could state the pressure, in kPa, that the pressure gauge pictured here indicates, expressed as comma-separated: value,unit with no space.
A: 22,kPa
